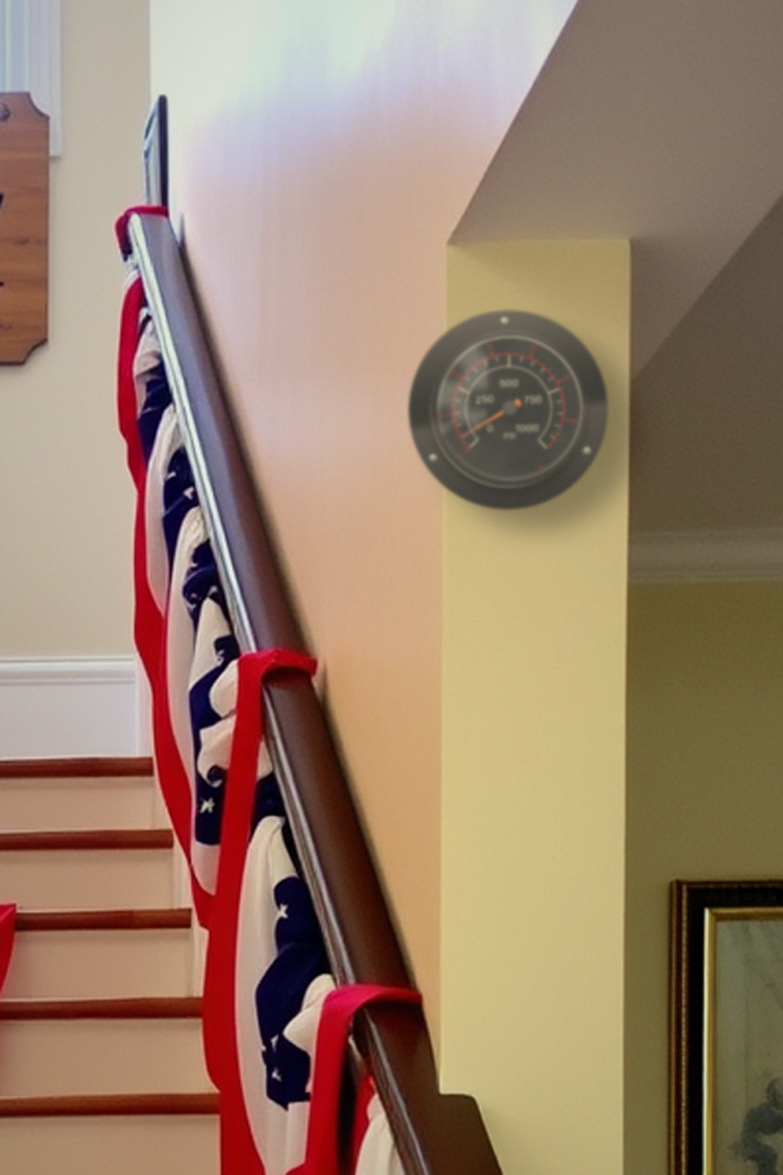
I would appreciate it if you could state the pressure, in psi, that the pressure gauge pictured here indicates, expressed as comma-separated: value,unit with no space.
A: 50,psi
